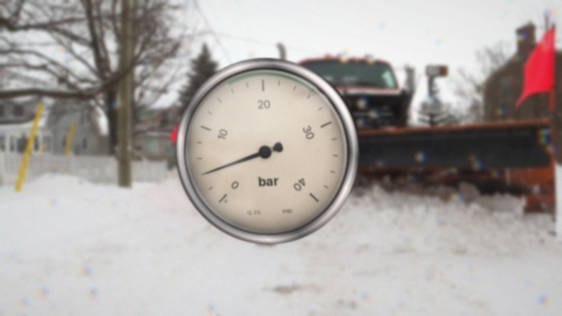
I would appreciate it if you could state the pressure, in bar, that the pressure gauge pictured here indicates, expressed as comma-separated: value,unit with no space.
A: 4,bar
